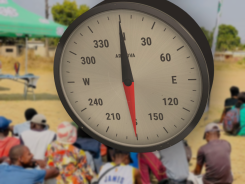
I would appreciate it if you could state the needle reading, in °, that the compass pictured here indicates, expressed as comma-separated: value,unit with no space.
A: 180,°
